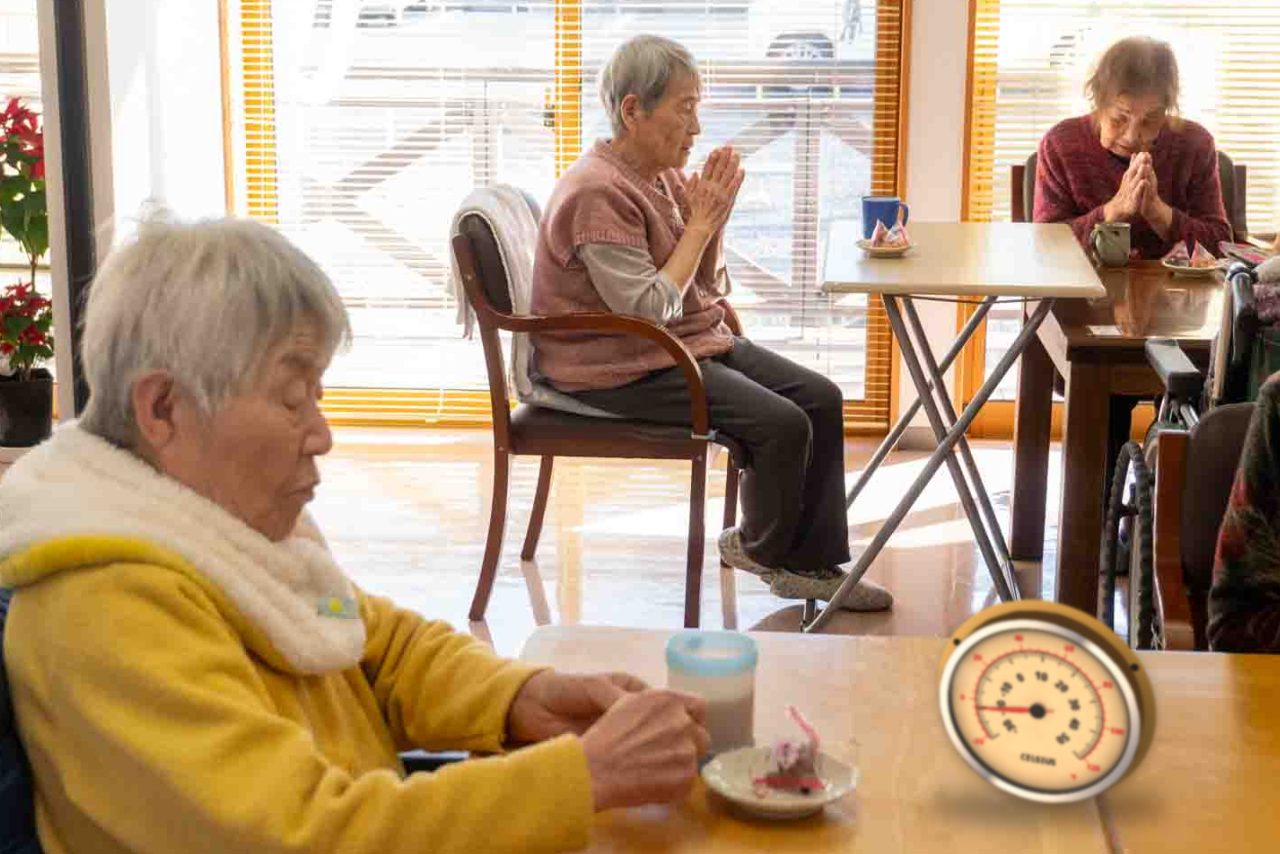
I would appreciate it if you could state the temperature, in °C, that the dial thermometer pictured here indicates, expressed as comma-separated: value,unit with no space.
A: -20,°C
